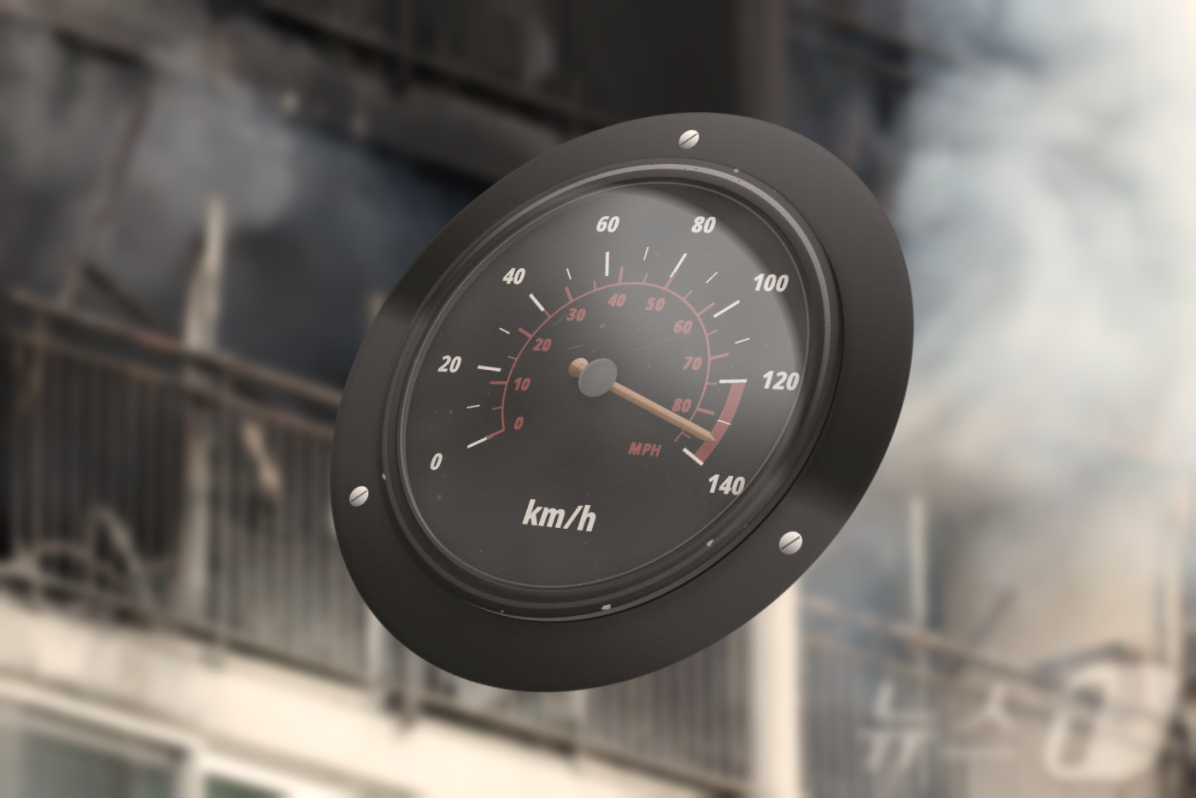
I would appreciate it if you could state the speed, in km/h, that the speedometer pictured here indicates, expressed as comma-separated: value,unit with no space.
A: 135,km/h
